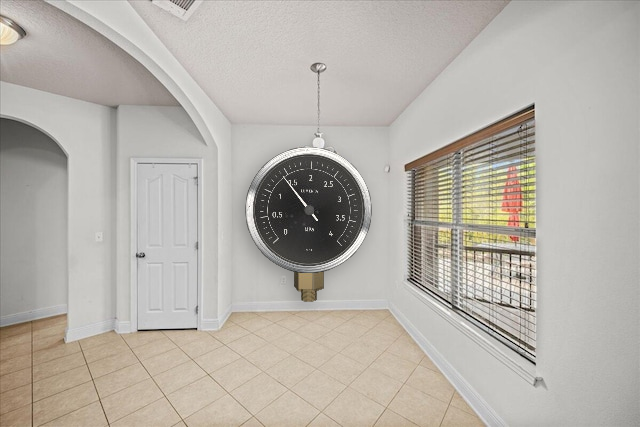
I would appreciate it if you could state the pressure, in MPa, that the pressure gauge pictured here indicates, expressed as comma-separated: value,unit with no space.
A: 1.4,MPa
